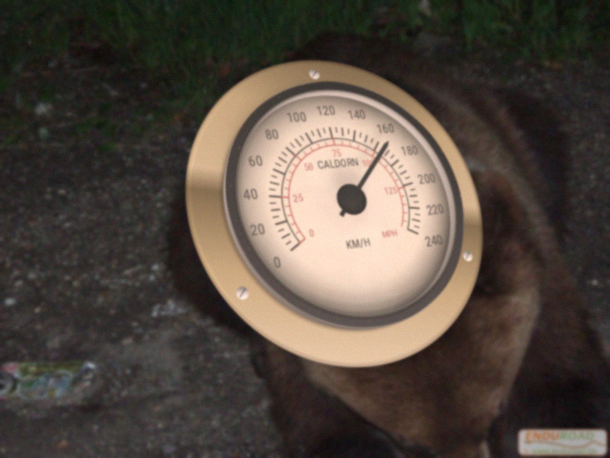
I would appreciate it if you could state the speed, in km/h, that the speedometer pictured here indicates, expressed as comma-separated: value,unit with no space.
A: 165,km/h
